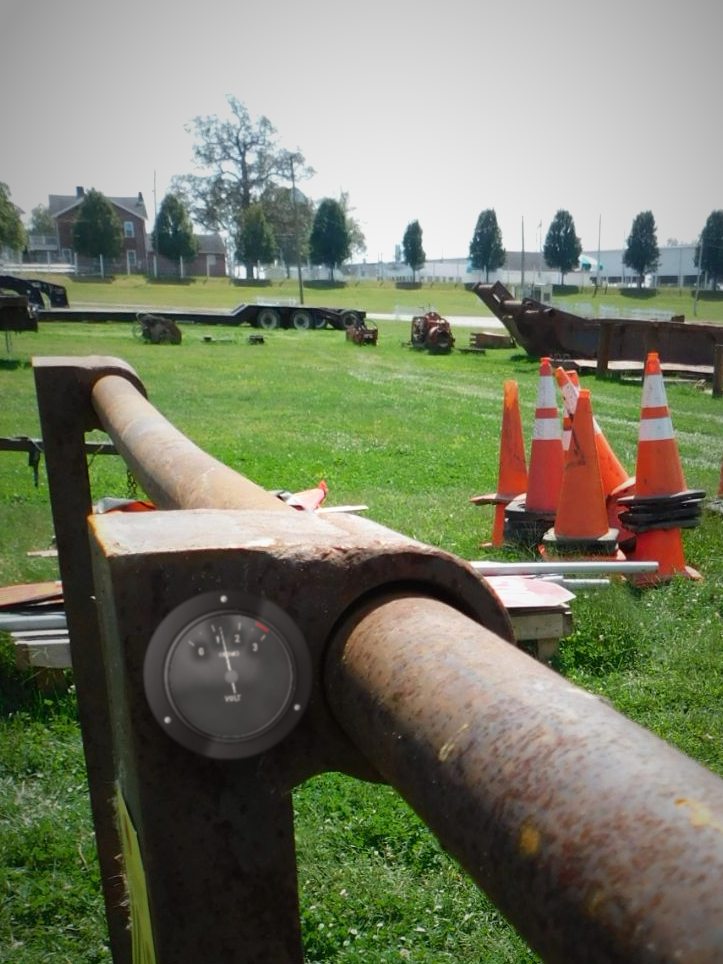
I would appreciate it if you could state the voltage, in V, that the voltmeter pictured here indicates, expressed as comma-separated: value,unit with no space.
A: 1.25,V
